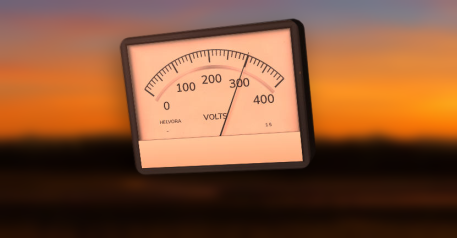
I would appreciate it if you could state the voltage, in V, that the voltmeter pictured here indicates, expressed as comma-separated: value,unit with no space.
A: 300,V
